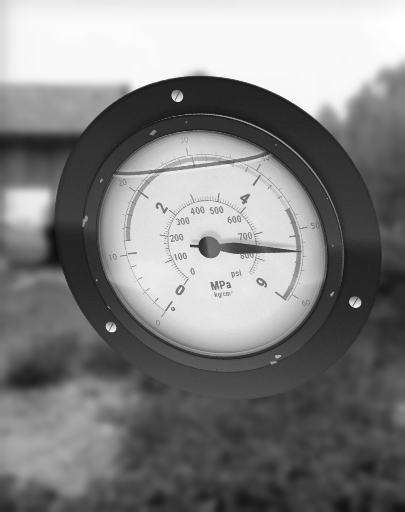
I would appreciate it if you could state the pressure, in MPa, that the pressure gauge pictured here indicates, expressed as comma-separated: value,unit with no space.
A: 5.2,MPa
